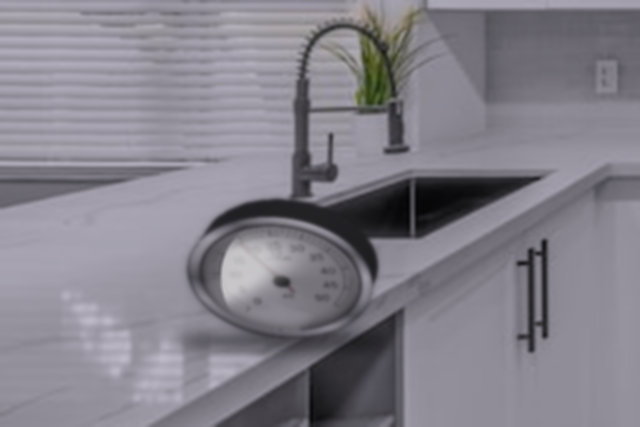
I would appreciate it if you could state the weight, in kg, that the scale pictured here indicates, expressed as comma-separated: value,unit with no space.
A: 20,kg
